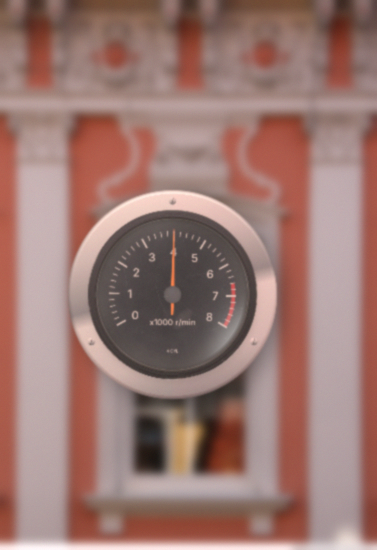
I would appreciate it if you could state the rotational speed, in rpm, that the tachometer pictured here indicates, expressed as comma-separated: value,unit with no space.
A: 4000,rpm
